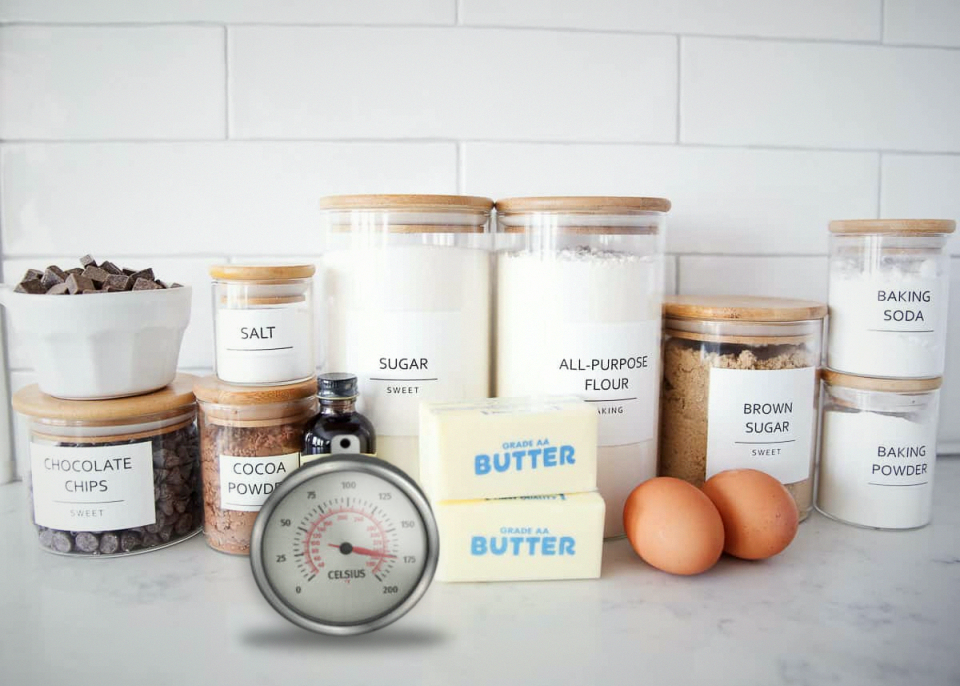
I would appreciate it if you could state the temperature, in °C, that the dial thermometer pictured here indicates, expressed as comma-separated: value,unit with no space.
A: 175,°C
